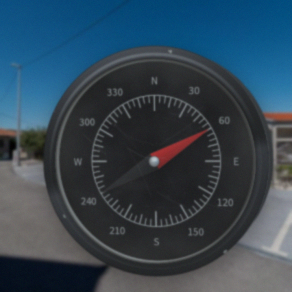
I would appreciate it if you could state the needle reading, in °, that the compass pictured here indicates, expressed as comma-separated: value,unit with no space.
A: 60,°
